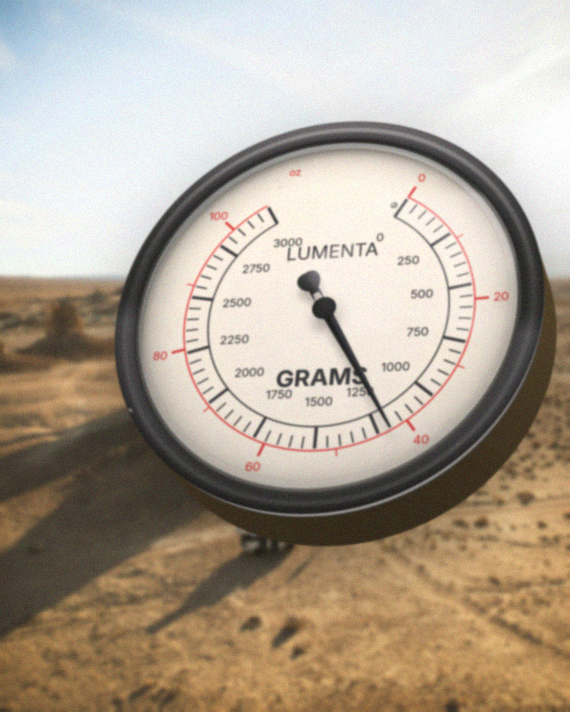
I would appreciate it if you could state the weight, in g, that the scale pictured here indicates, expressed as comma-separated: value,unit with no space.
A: 1200,g
